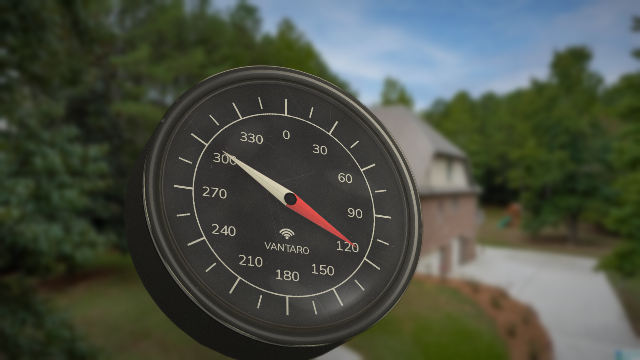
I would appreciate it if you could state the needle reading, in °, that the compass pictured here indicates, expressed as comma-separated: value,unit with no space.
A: 120,°
